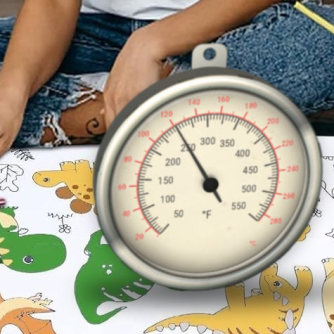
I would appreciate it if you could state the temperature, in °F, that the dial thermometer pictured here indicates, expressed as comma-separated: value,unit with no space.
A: 250,°F
